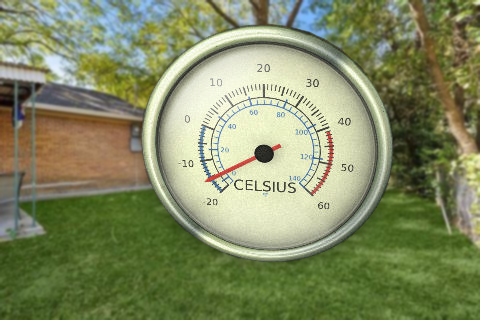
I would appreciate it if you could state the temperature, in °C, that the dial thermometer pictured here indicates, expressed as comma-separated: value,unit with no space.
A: -15,°C
